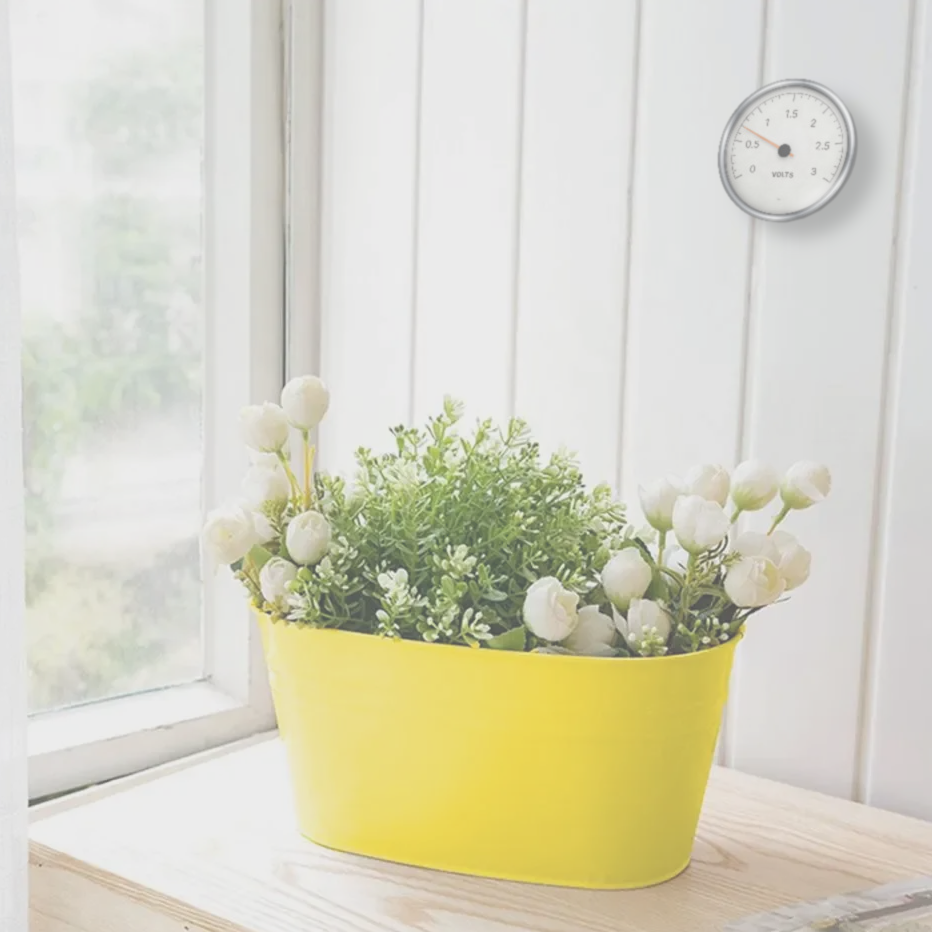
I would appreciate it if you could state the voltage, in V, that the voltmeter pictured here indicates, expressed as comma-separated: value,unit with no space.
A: 0.7,V
